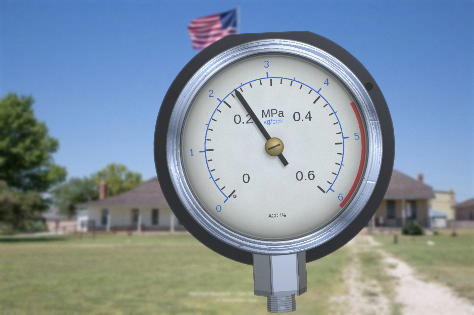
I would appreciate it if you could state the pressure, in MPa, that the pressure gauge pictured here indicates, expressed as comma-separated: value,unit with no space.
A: 0.23,MPa
